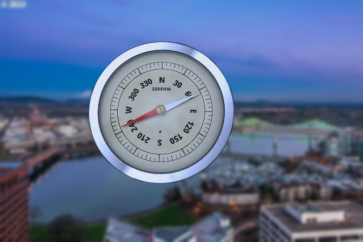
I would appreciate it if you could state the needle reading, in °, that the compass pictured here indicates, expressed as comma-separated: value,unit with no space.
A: 245,°
